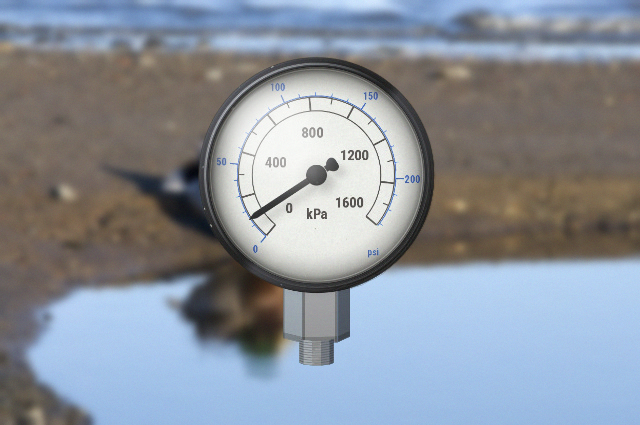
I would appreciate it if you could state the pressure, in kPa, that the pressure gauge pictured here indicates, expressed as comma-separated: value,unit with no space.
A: 100,kPa
